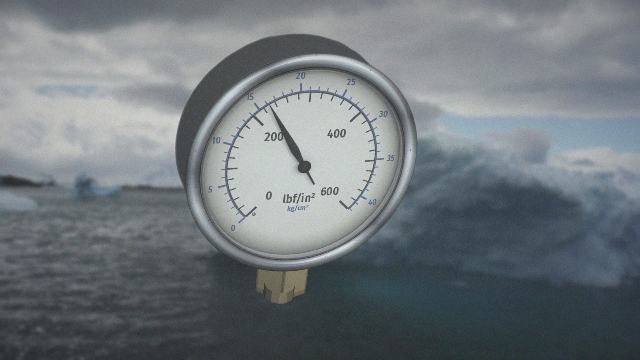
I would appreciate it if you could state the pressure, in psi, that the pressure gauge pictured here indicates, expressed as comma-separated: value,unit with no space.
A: 230,psi
